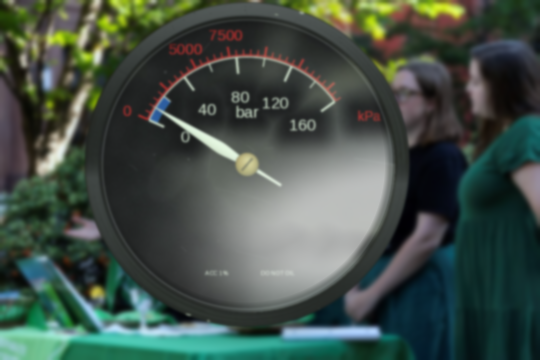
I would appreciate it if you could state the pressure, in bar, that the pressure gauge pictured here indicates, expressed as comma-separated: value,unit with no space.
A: 10,bar
